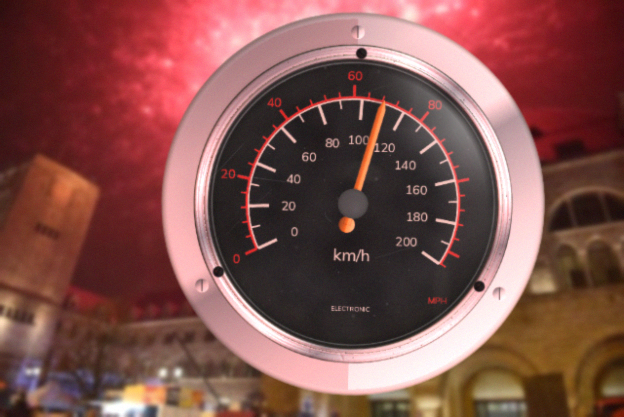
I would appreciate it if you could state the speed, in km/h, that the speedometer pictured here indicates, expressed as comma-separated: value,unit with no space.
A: 110,km/h
